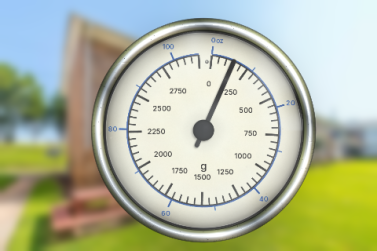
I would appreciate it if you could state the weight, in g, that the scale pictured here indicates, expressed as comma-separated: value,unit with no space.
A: 150,g
